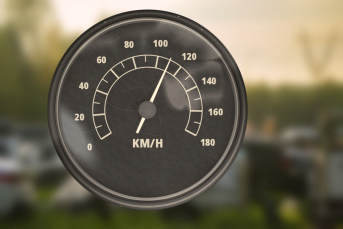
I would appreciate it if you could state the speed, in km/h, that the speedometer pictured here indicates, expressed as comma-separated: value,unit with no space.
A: 110,km/h
